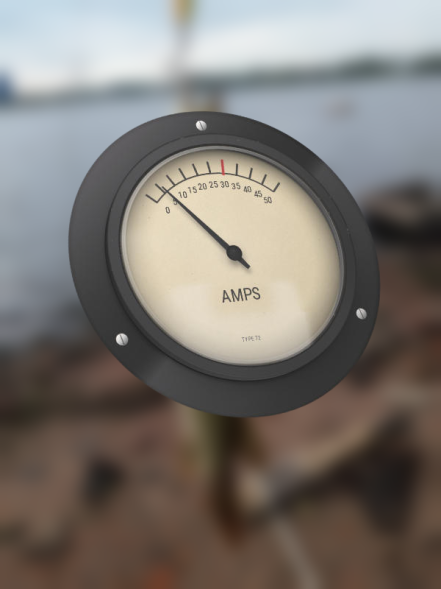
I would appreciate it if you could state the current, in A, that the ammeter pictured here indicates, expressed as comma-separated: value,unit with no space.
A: 5,A
